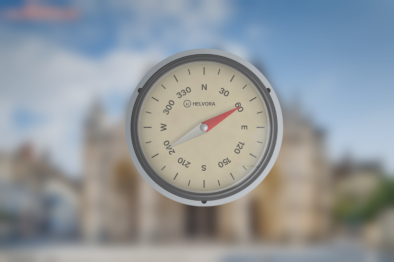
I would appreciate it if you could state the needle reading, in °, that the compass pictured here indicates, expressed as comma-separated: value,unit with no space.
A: 60,°
